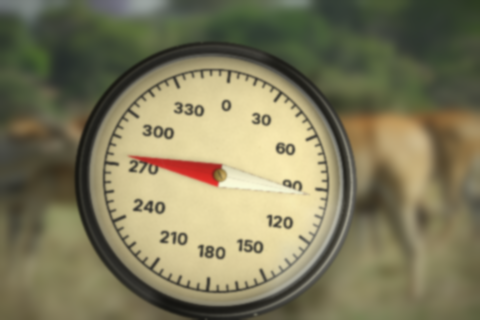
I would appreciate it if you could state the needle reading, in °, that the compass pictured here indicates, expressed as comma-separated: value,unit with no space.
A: 275,°
